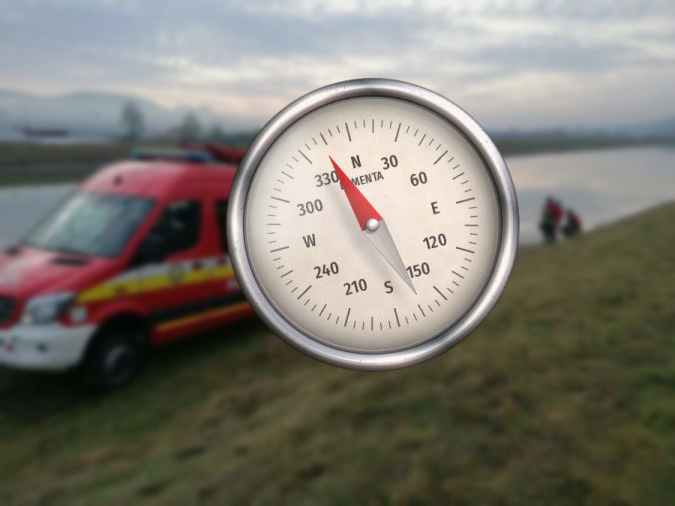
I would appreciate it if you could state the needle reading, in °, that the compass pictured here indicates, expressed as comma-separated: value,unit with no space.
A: 342.5,°
